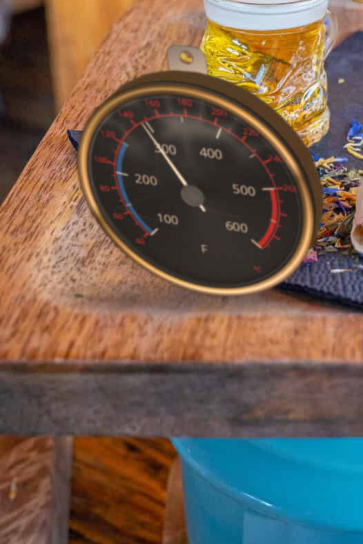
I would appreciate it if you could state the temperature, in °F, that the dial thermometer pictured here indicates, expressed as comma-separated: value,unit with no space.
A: 300,°F
